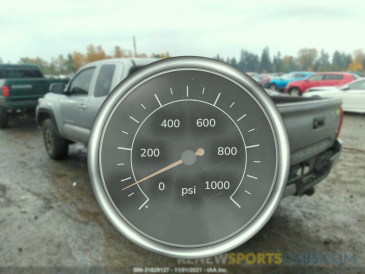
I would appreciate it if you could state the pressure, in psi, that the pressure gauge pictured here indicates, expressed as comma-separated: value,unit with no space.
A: 75,psi
